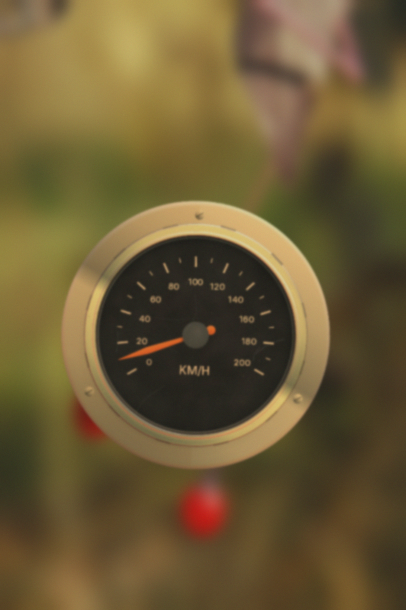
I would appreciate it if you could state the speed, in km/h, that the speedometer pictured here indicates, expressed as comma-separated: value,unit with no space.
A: 10,km/h
